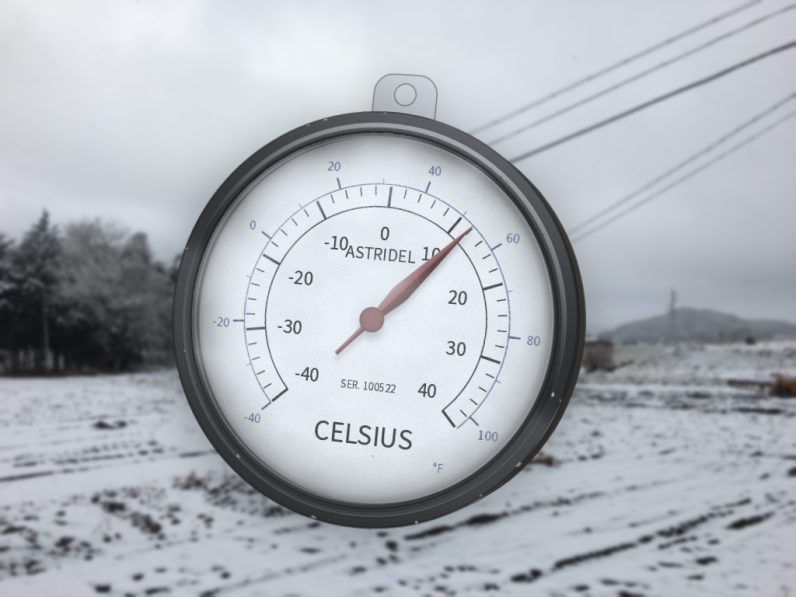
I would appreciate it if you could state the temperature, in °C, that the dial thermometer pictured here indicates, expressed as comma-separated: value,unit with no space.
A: 12,°C
